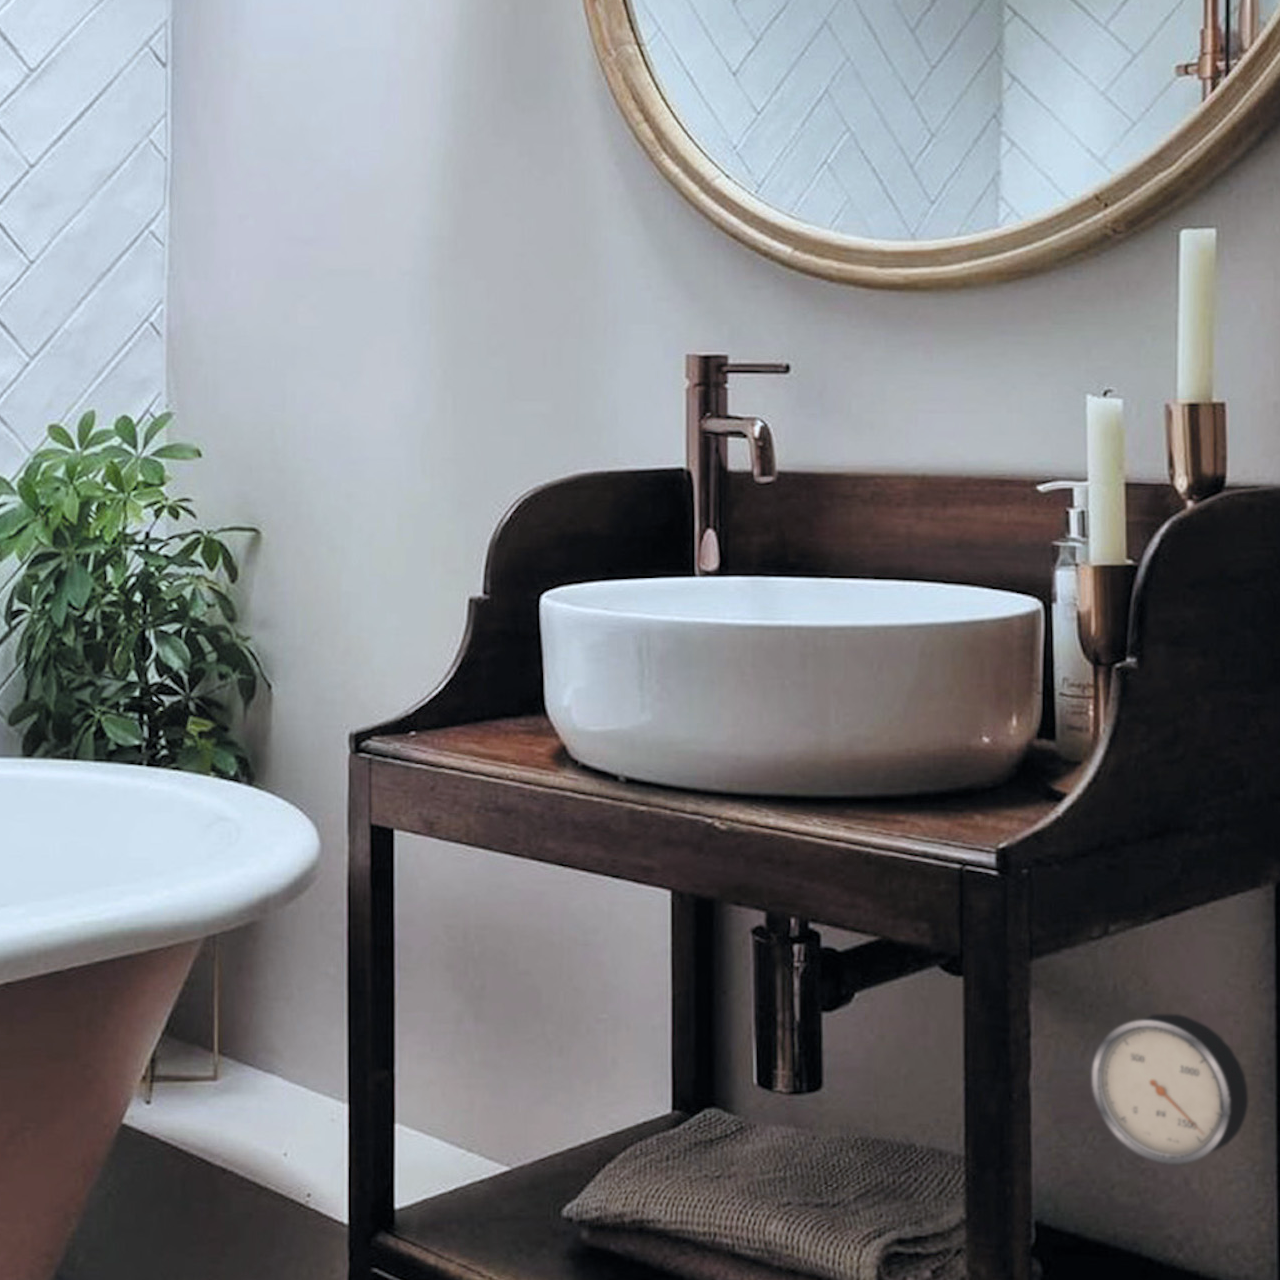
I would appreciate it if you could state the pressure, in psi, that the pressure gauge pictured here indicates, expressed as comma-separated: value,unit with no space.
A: 1450,psi
